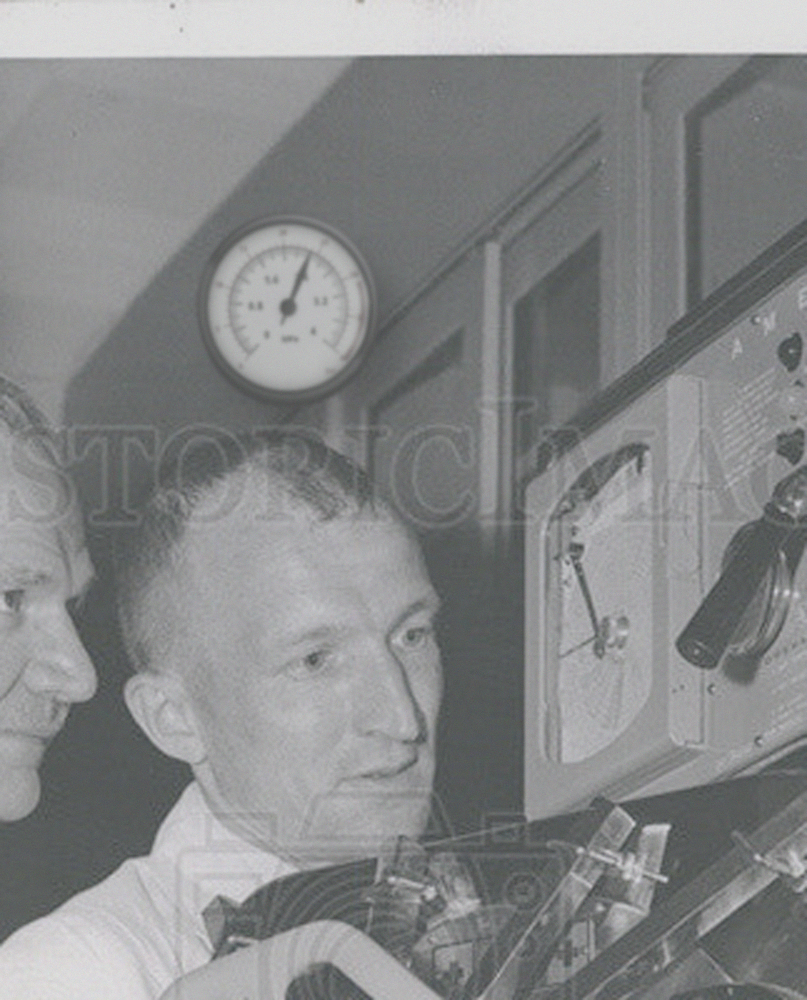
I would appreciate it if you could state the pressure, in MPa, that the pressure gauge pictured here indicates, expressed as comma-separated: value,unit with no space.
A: 2.4,MPa
